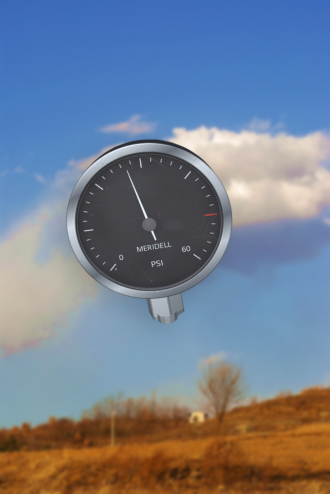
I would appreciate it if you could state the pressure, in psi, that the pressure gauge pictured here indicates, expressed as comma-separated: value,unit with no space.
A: 27,psi
